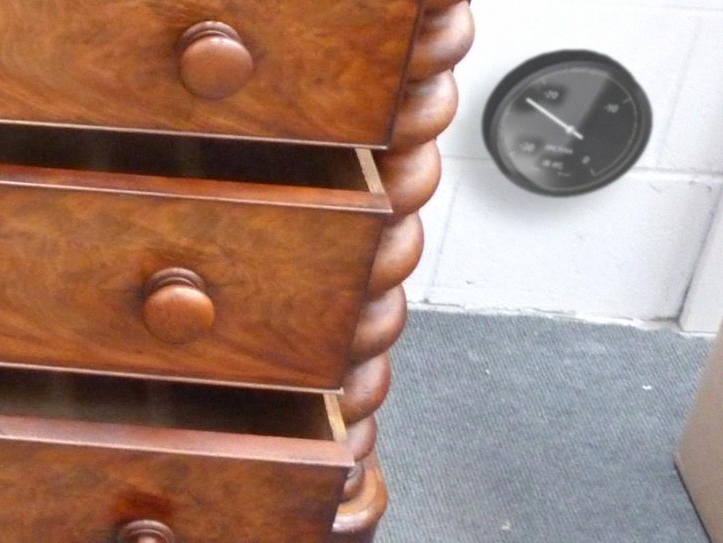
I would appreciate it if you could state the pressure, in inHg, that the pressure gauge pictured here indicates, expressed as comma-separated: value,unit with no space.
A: -22.5,inHg
